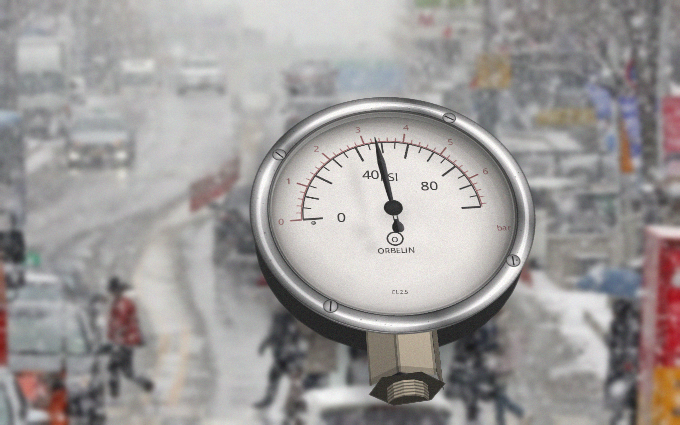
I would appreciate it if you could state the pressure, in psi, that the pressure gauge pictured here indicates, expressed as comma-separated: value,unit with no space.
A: 47.5,psi
